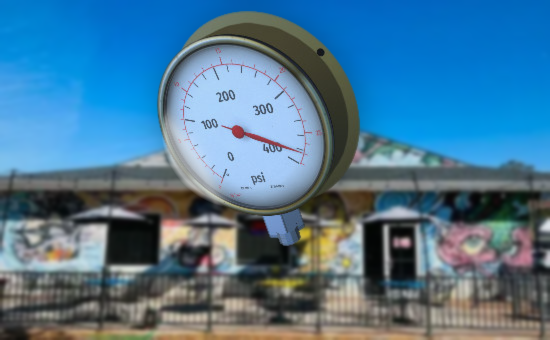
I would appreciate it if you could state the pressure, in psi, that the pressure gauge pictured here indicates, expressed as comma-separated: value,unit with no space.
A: 380,psi
